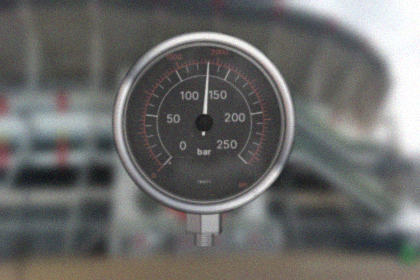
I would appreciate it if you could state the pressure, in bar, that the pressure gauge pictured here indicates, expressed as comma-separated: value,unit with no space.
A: 130,bar
